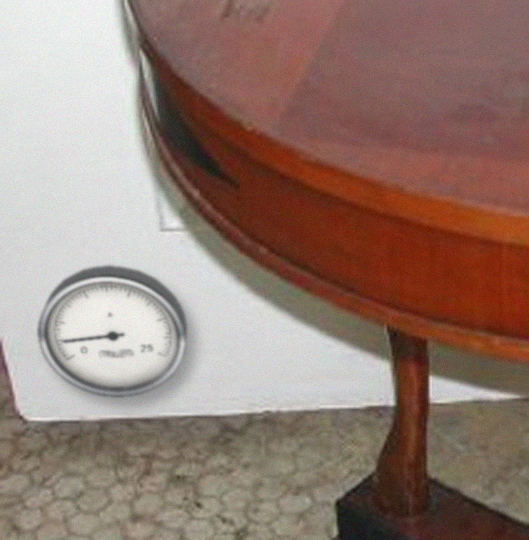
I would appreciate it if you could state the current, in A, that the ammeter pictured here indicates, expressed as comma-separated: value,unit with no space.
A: 2.5,A
